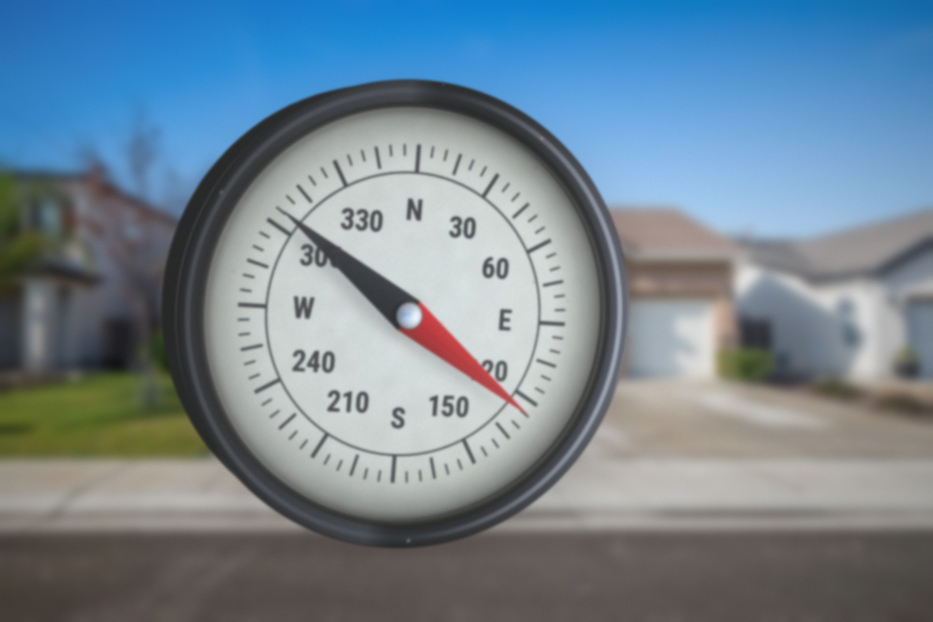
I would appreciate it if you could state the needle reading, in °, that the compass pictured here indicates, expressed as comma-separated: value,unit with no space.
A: 125,°
